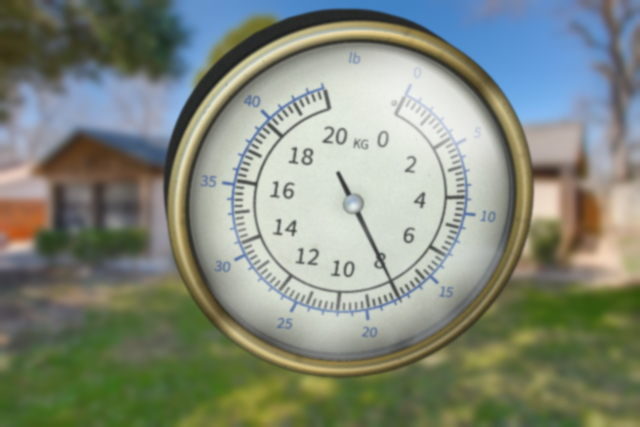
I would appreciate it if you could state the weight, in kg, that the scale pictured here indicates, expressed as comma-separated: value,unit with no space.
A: 8,kg
